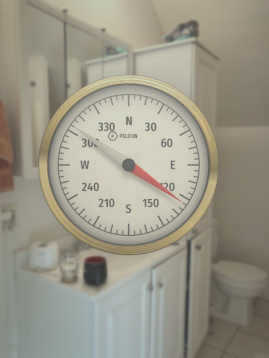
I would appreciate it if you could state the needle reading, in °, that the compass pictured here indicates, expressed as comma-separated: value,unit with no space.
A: 125,°
